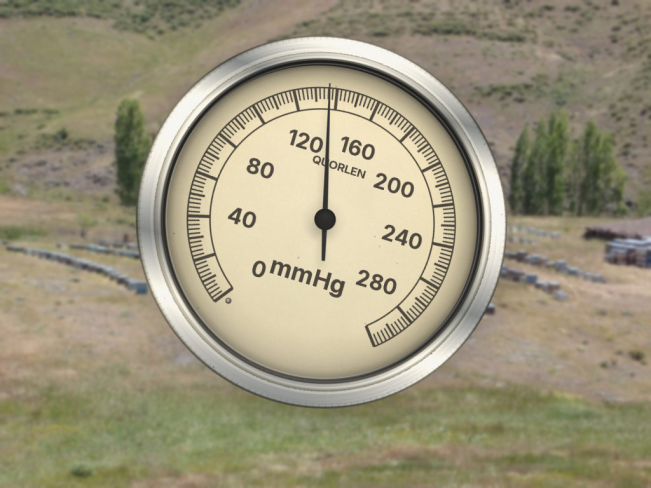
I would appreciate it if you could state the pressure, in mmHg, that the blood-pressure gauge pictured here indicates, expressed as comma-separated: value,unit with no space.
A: 136,mmHg
